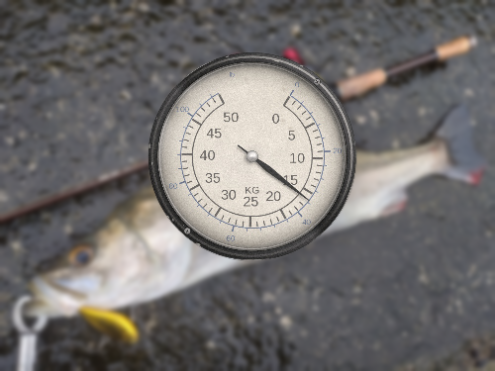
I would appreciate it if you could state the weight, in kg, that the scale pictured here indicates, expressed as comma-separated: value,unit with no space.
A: 16,kg
